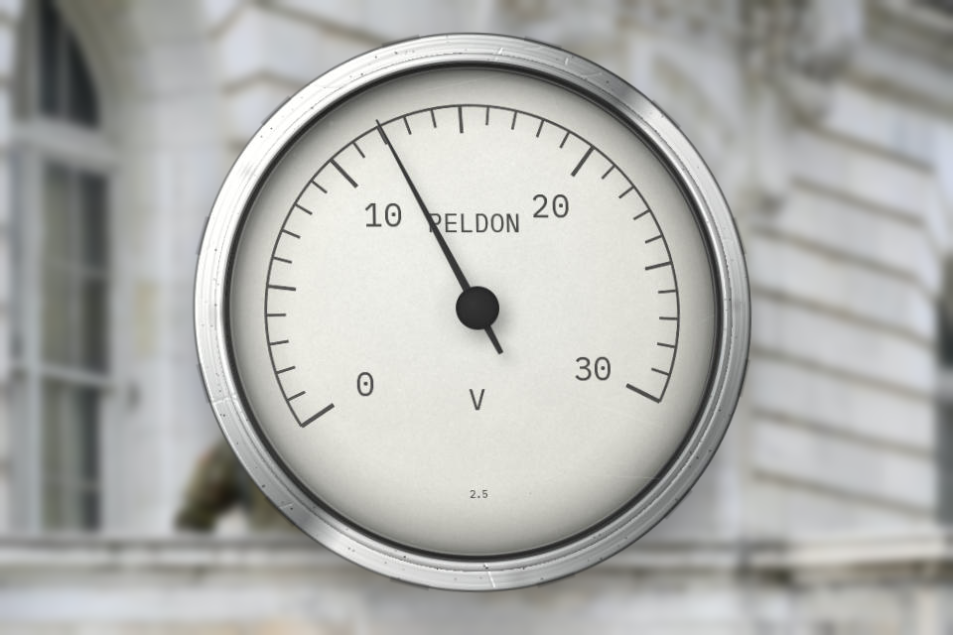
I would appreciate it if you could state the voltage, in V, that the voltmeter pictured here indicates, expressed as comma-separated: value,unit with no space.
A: 12,V
